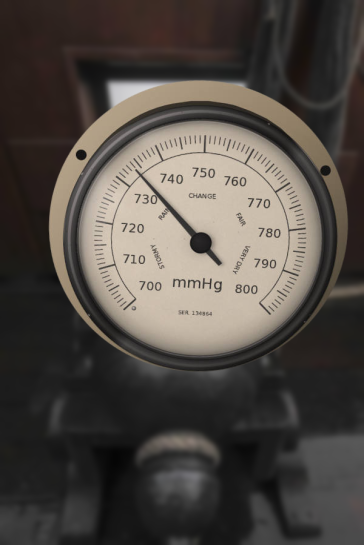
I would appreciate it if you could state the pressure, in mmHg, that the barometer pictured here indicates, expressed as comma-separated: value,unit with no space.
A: 734,mmHg
